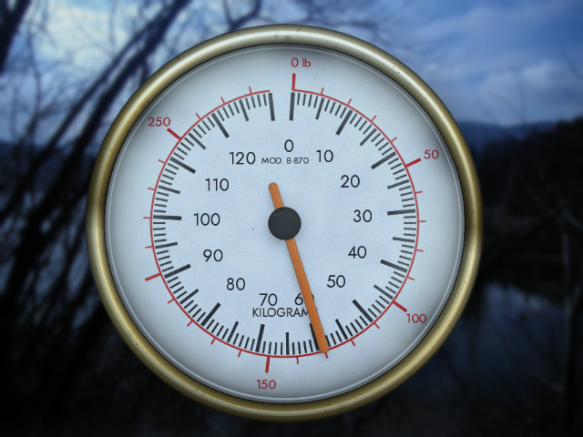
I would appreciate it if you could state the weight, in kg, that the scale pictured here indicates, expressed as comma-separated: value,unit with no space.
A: 59,kg
